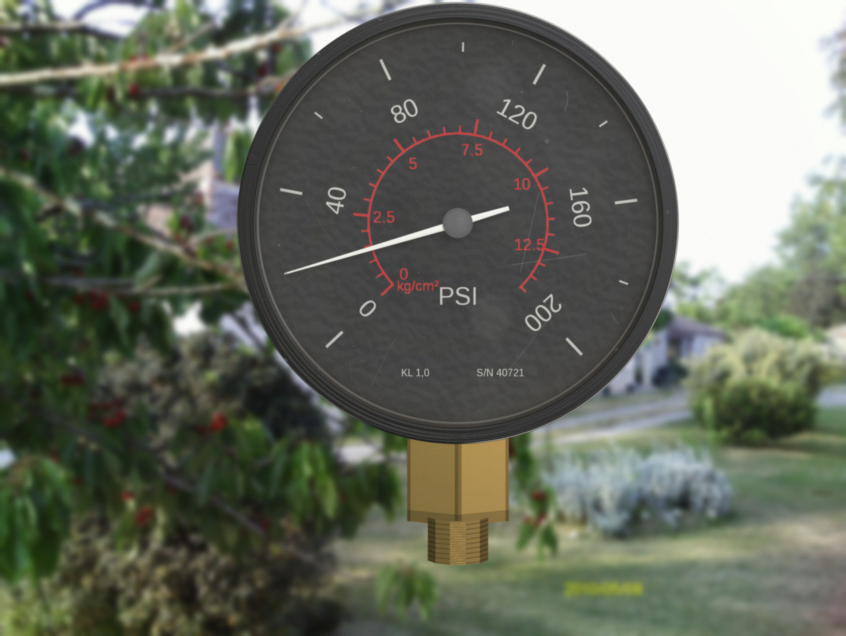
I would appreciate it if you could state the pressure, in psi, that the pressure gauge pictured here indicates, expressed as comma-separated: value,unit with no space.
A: 20,psi
